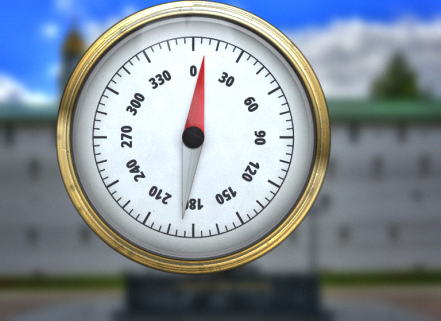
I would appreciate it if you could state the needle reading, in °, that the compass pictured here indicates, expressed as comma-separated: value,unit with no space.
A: 7.5,°
